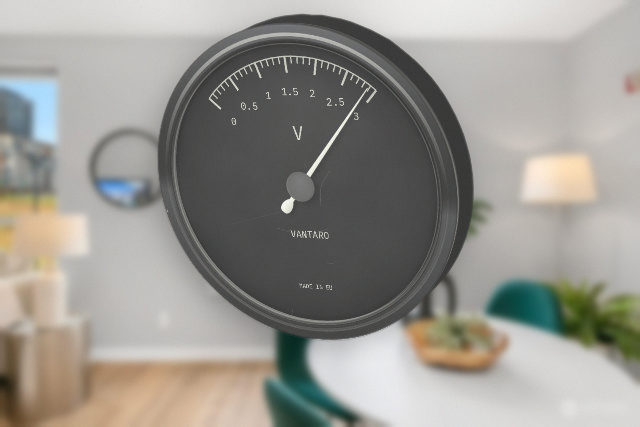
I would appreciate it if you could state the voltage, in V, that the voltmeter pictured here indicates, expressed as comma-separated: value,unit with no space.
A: 2.9,V
